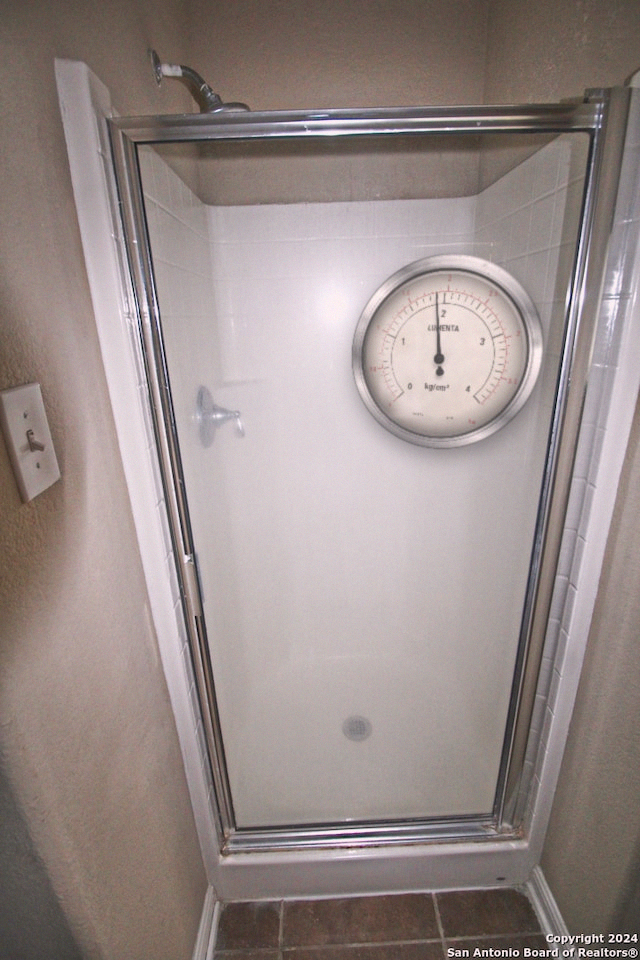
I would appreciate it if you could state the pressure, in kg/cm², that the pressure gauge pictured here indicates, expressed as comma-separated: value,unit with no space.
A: 1.9,kg/cm²
